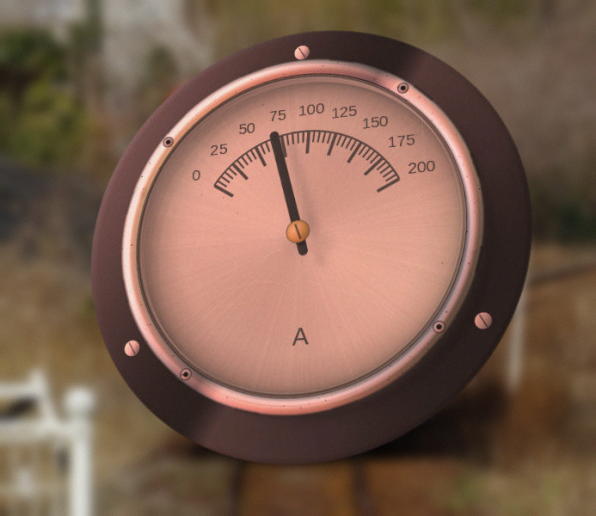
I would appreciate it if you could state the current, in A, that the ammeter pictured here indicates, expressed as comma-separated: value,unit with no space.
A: 70,A
